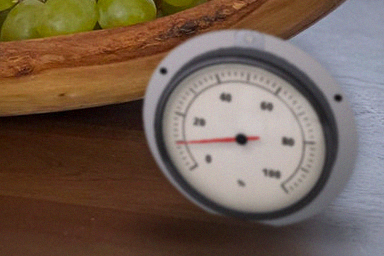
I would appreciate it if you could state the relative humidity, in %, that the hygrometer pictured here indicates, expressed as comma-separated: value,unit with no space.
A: 10,%
